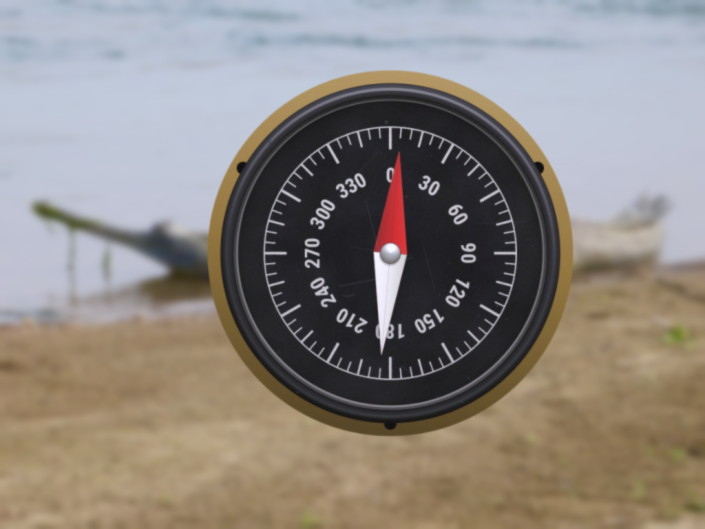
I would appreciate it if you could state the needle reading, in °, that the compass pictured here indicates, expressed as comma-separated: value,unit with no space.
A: 5,°
